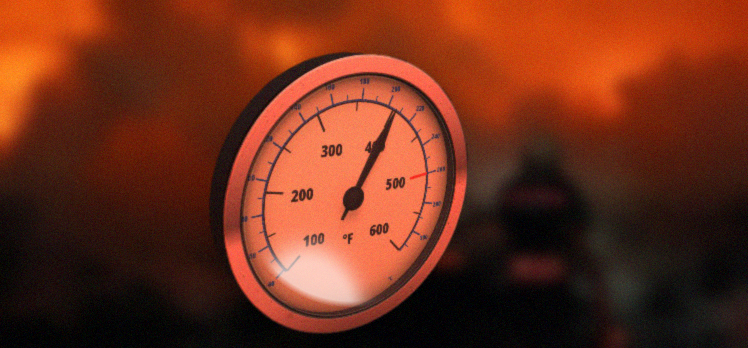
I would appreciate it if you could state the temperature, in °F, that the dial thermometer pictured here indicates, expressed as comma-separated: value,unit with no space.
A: 400,°F
